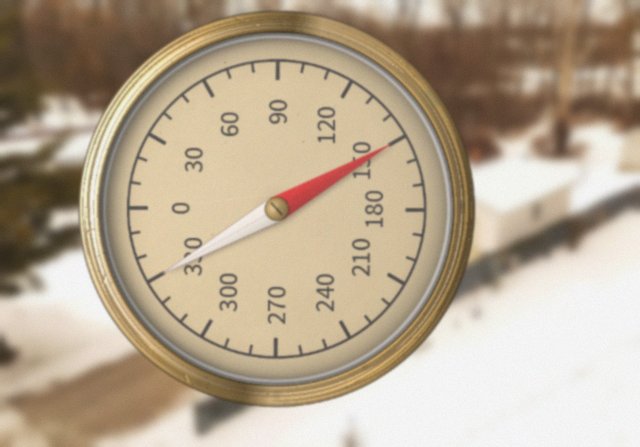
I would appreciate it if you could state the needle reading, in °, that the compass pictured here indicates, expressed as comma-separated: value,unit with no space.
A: 150,°
